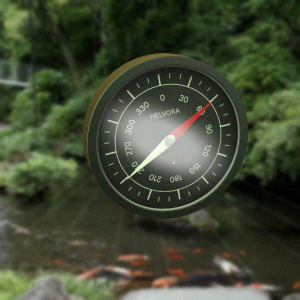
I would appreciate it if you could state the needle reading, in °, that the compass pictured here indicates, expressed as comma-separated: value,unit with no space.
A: 60,°
